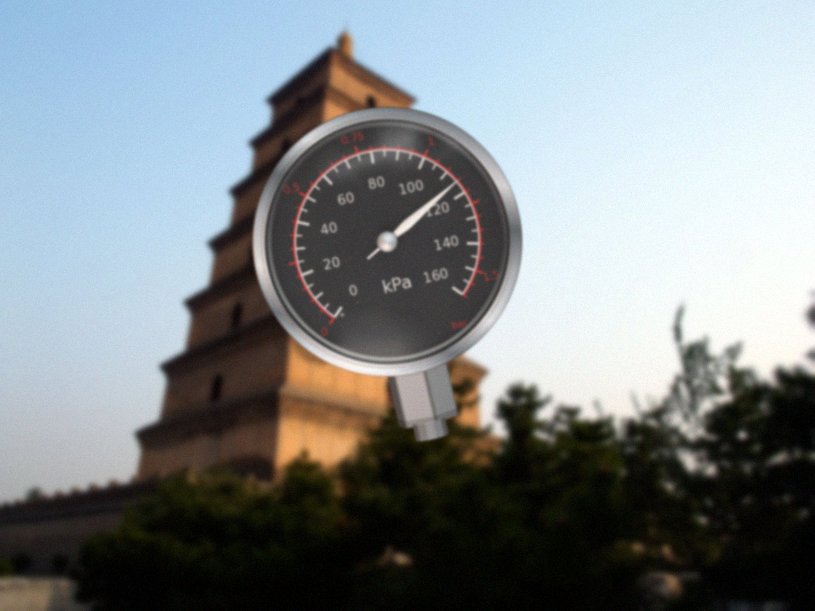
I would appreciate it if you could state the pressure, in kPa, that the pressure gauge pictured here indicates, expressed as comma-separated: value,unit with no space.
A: 115,kPa
